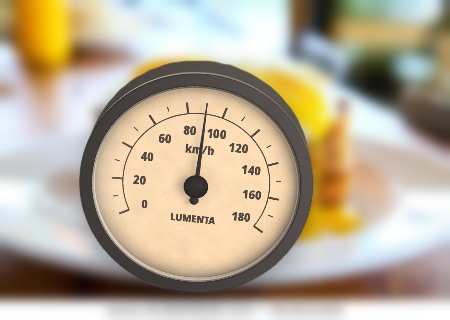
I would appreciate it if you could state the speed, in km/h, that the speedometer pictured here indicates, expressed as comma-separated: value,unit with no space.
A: 90,km/h
